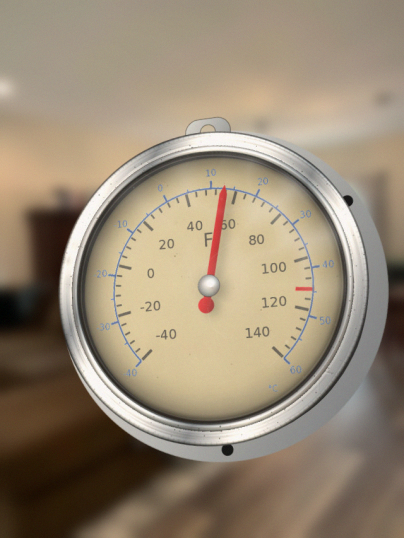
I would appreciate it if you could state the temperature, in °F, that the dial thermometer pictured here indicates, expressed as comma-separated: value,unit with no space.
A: 56,°F
